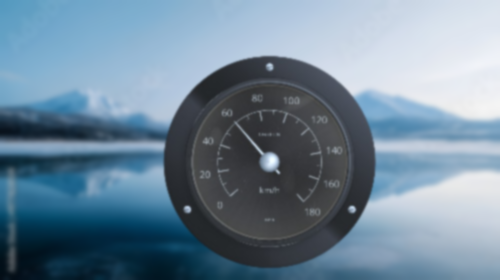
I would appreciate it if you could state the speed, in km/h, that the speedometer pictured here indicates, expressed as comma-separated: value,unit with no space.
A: 60,km/h
